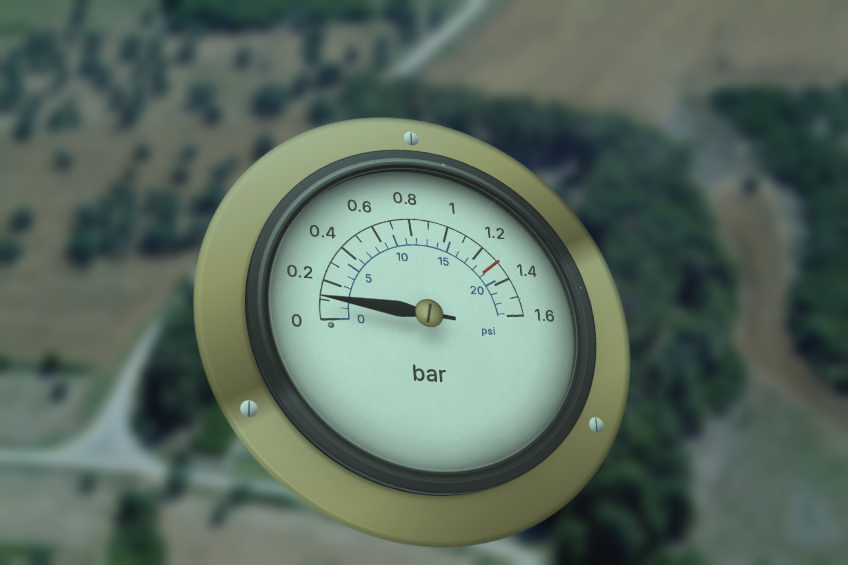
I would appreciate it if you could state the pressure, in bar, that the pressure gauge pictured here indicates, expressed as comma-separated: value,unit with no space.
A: 0.1,bar
